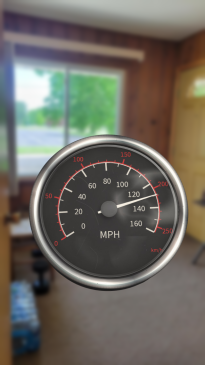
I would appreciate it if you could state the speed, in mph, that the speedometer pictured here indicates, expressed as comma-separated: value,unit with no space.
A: 130,mph
